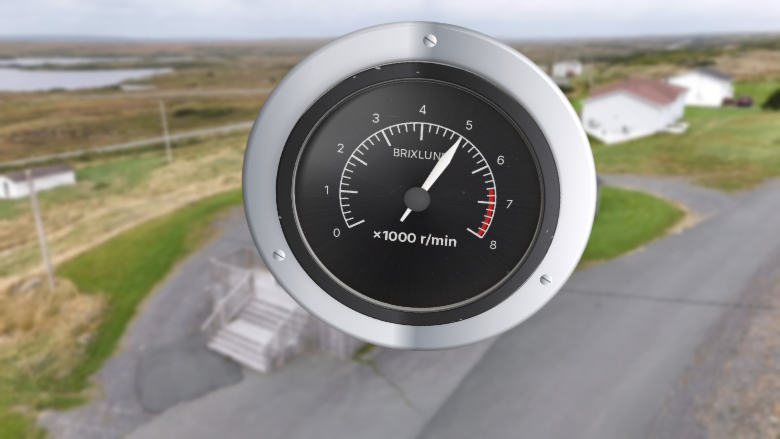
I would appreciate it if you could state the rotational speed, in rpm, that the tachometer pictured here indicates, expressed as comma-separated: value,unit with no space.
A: 5000,rpm
